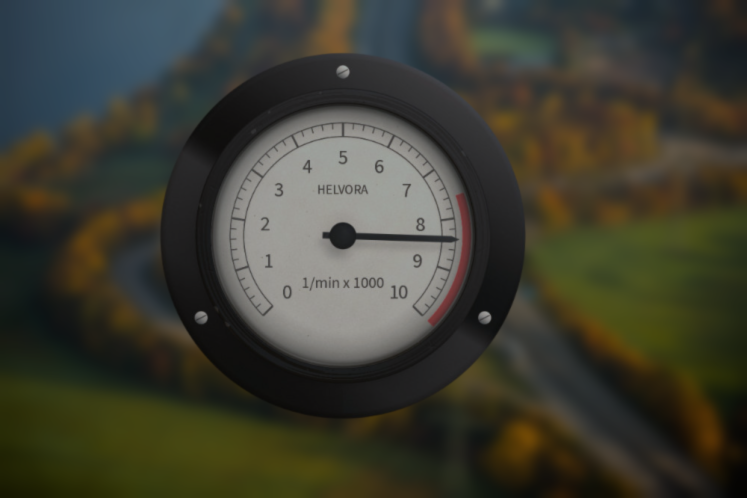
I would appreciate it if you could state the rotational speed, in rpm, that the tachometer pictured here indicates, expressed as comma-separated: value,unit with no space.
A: 8400,rpm
